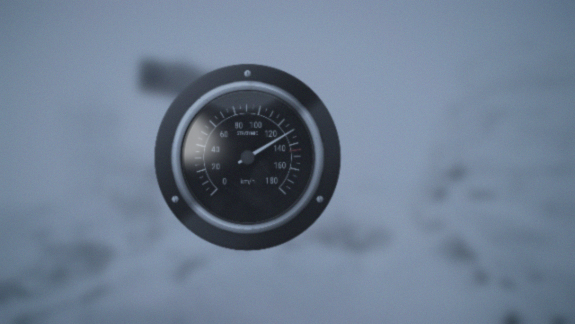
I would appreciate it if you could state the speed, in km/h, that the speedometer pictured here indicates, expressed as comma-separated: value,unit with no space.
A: 130,km/h
